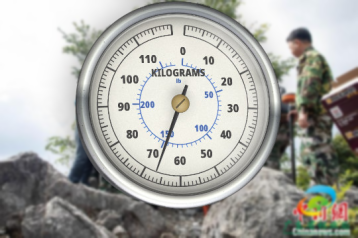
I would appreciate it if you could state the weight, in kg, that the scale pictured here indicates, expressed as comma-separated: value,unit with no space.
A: 67,kg
